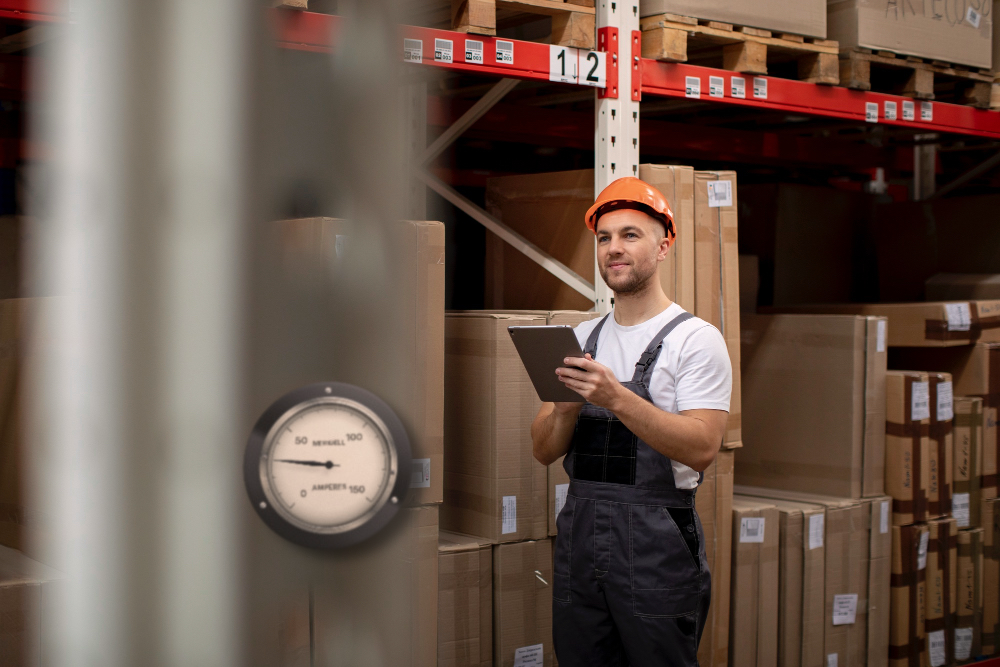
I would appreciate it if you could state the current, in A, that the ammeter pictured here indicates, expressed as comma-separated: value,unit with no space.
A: 30,A
